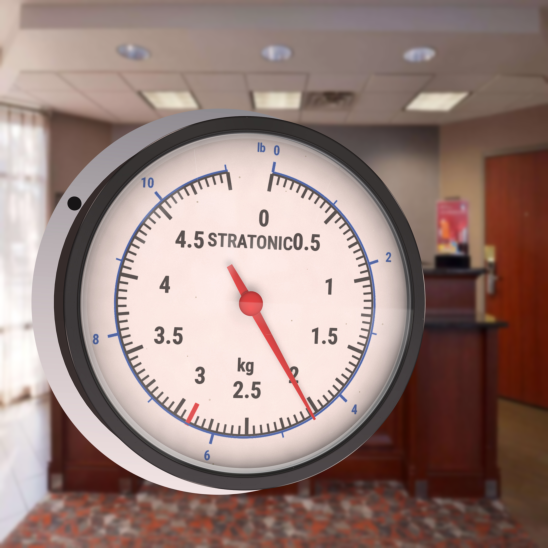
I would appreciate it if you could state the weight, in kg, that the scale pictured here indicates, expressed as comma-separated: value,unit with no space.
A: 2.05,kg
